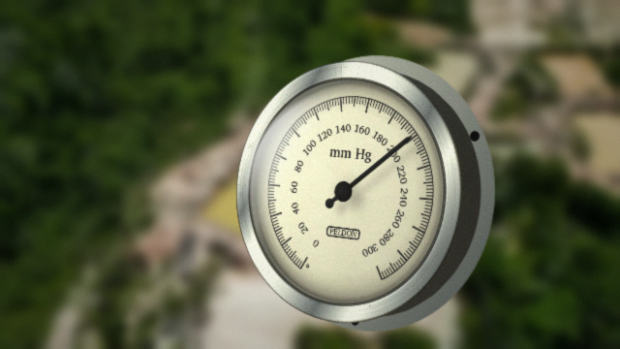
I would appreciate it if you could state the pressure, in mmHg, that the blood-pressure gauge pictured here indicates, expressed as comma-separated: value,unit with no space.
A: 200,mmHg
